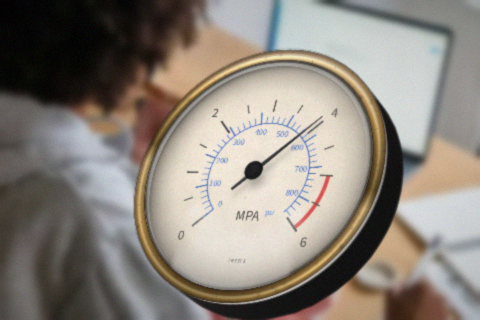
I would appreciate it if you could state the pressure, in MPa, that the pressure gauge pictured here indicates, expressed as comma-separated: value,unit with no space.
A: 4,MPa
